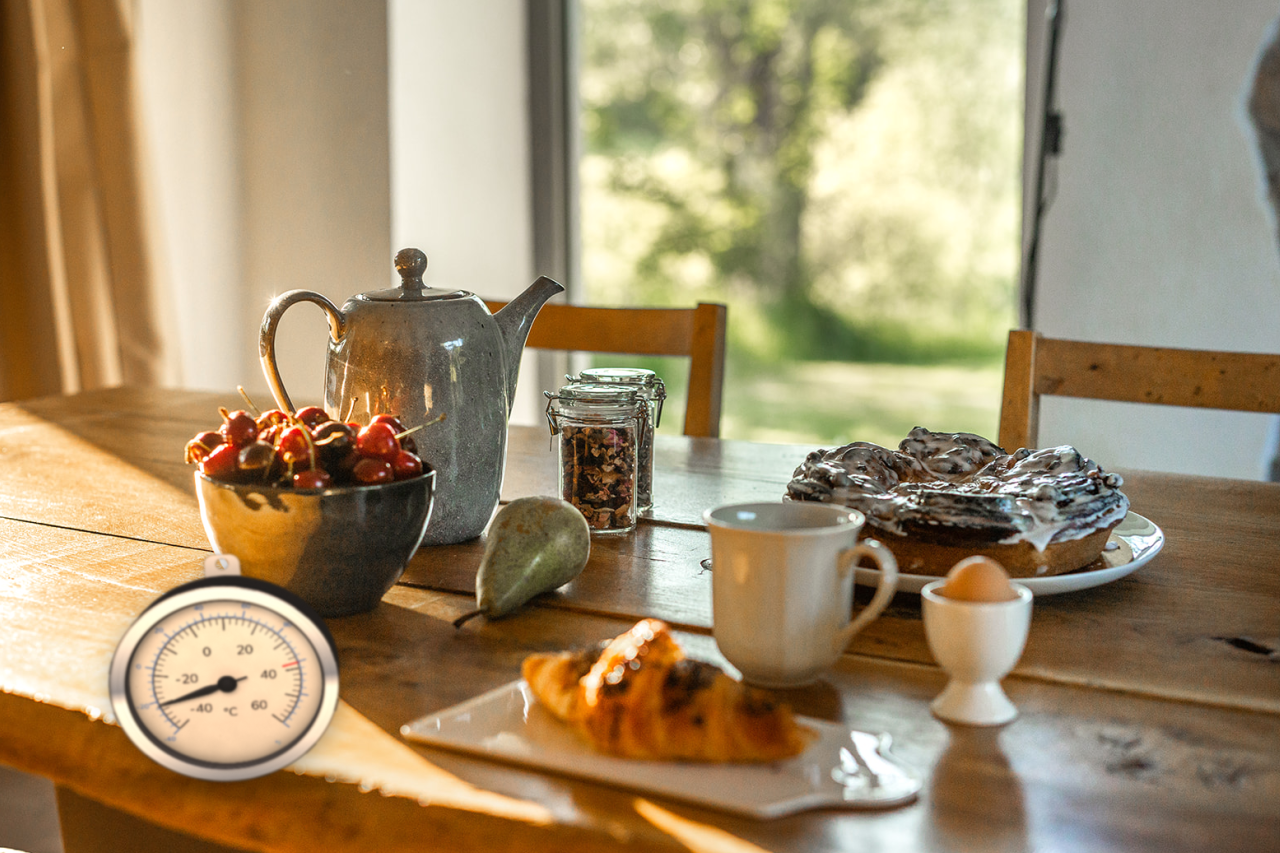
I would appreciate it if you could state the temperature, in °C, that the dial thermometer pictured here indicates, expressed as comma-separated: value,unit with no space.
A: -30,°C
